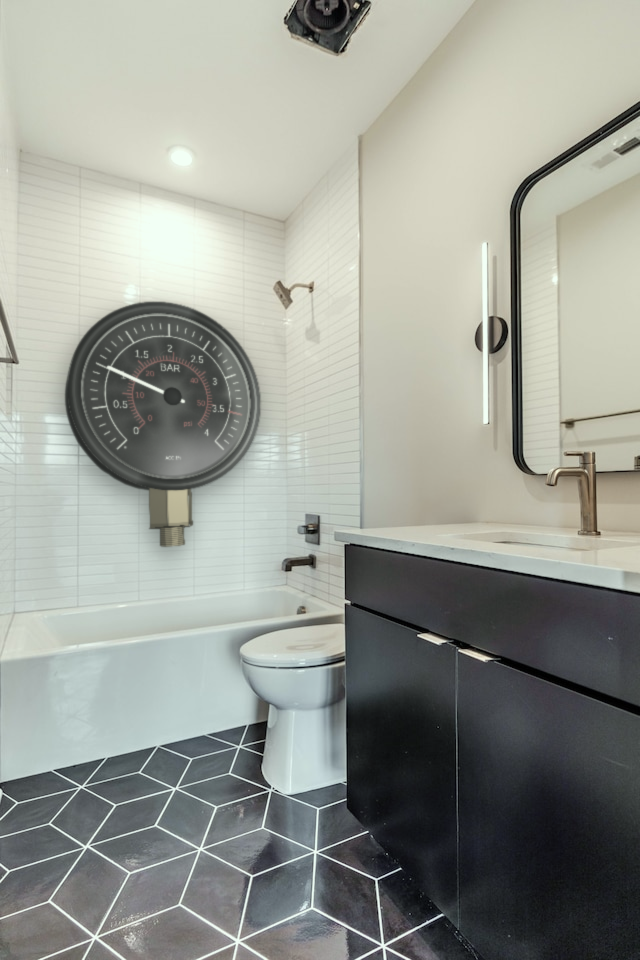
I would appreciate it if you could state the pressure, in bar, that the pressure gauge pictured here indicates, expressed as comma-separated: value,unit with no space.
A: 1,bar
